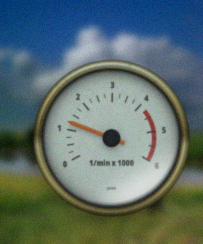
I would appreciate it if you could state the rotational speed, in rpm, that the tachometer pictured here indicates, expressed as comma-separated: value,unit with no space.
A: 1250,rpm
